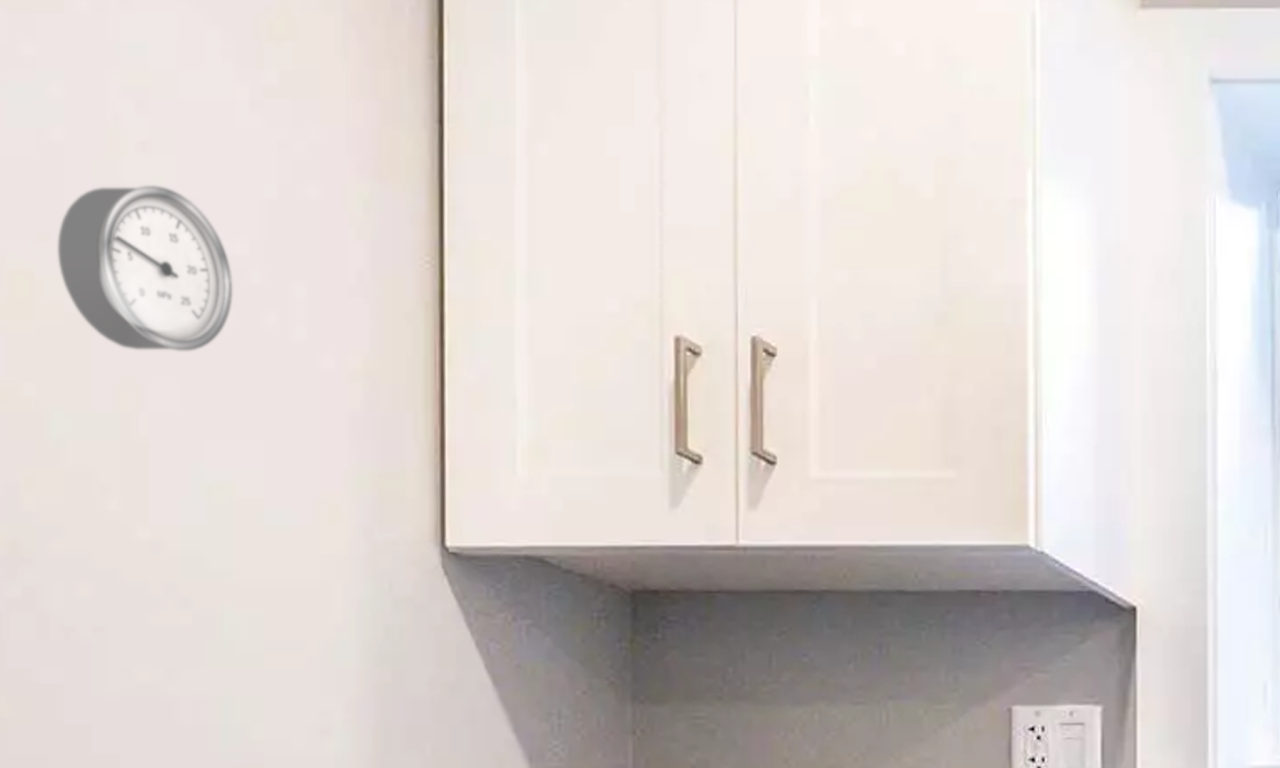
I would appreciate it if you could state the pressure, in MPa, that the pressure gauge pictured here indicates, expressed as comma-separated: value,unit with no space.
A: 6,MPa
